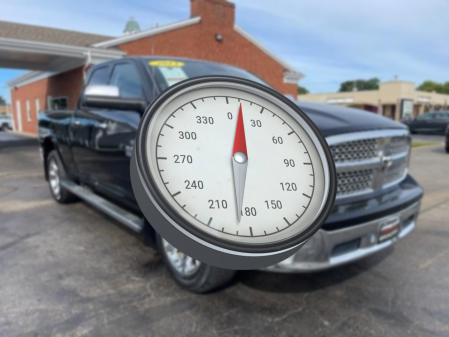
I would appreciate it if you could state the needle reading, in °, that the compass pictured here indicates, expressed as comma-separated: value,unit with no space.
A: 10,°
